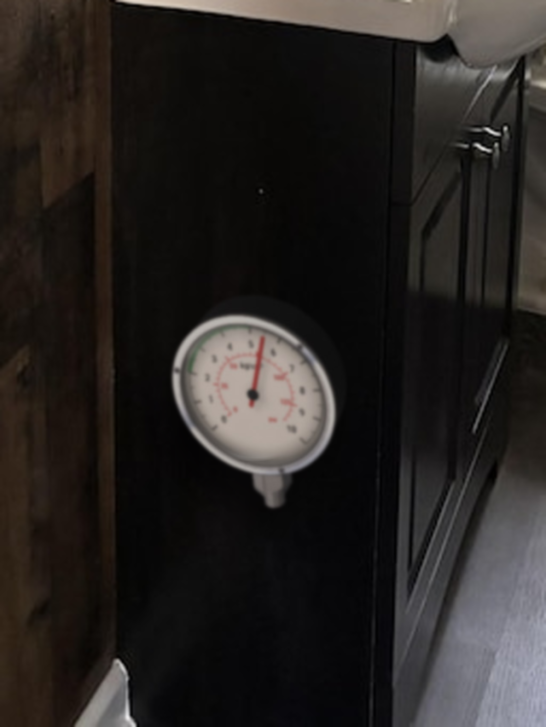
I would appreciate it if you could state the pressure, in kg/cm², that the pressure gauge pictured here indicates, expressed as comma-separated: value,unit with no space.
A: 5.5,kg/cm²
